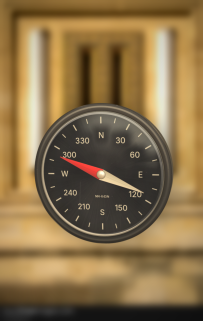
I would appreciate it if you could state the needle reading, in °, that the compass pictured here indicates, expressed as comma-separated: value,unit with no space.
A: 292.5,°
